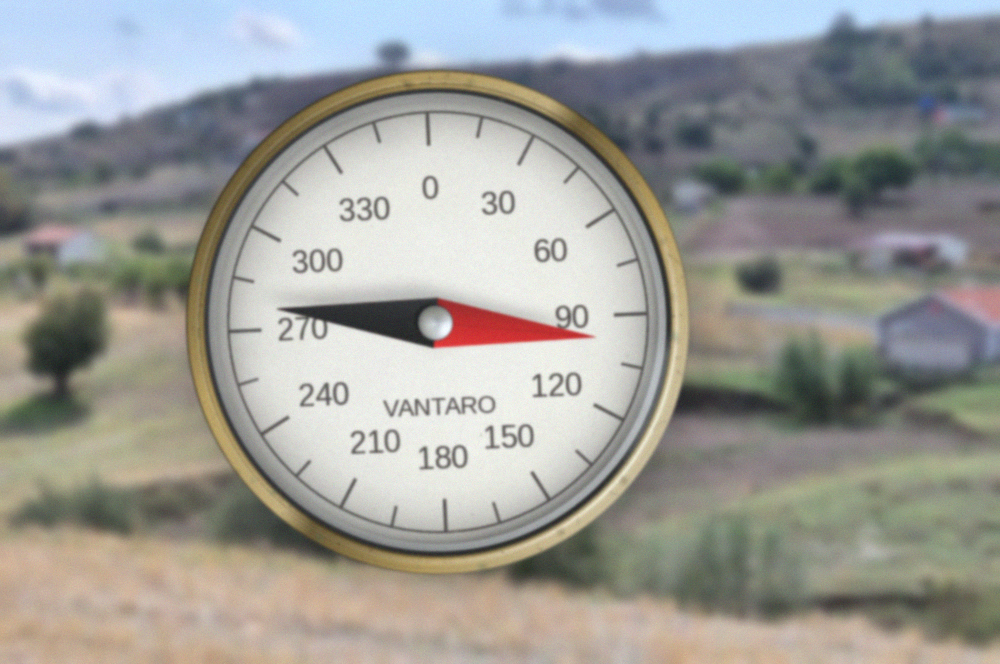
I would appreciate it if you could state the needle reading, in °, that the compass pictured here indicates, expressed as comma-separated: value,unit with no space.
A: 97.5,°
